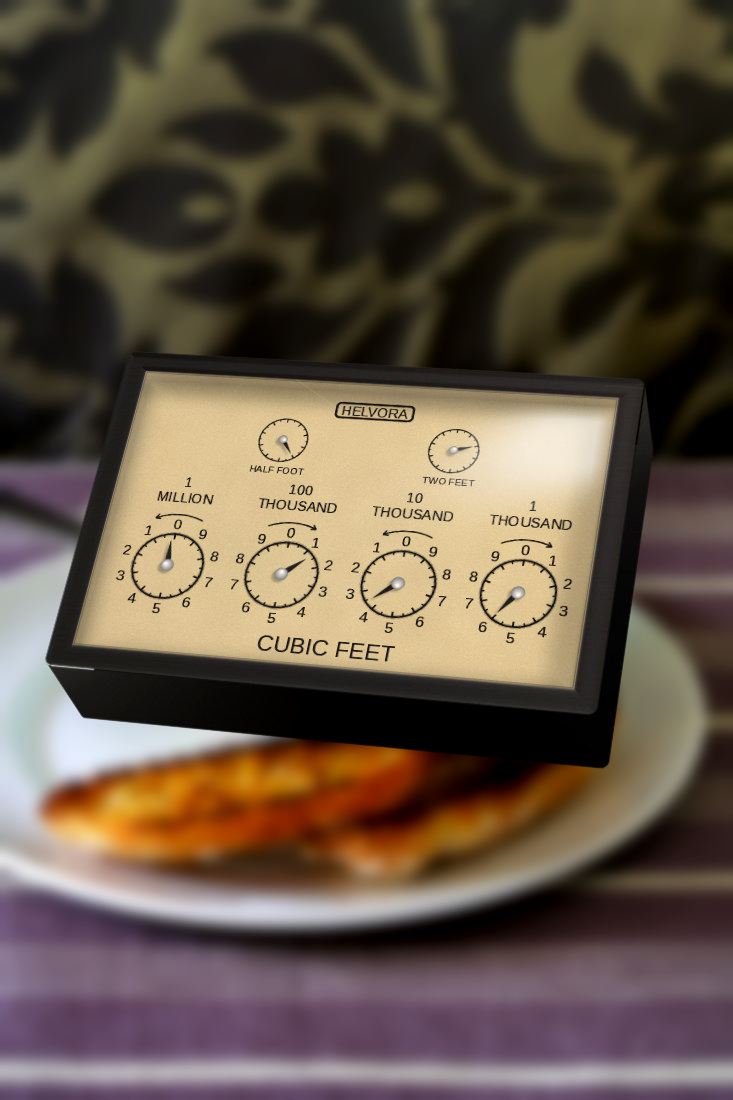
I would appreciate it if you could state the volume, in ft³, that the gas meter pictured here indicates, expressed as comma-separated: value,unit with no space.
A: 13600,ft³
